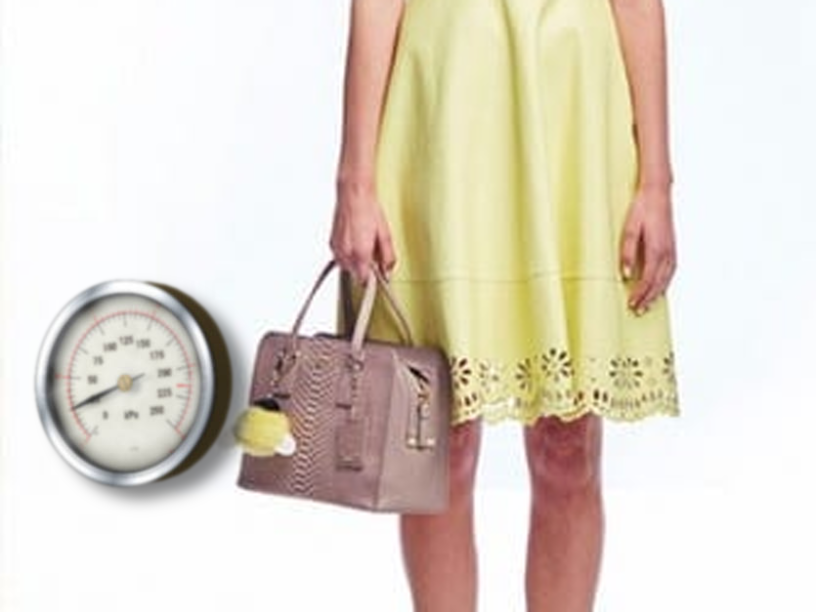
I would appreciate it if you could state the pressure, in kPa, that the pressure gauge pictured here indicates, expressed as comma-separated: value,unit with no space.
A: 25,kPa
